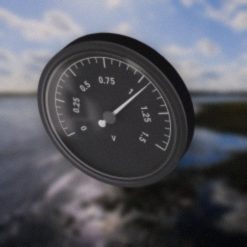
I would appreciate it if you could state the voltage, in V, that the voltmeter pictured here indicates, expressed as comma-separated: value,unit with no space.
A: 1.05,V
